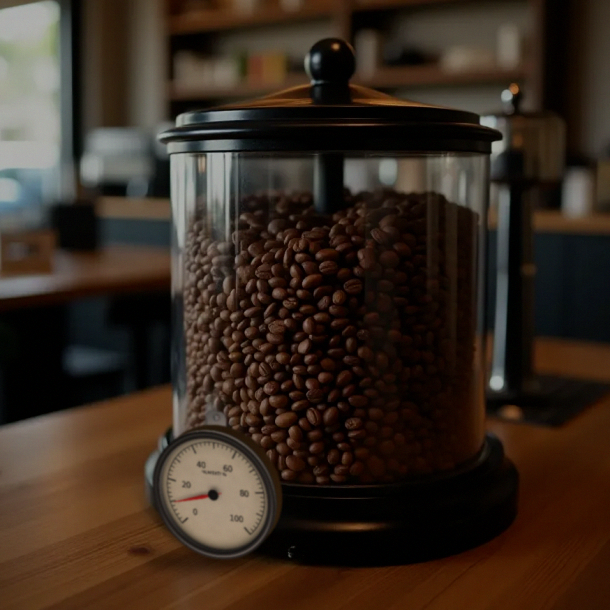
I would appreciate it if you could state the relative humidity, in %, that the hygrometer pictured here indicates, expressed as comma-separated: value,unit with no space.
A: 10,%
